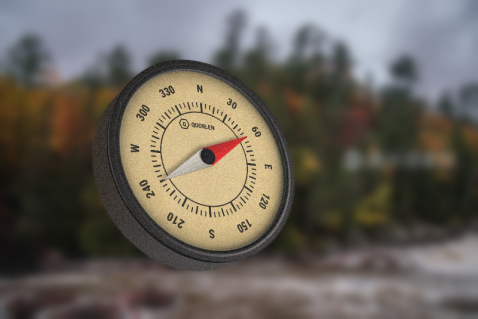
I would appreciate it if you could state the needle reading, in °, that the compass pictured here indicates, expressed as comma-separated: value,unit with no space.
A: 60,°
